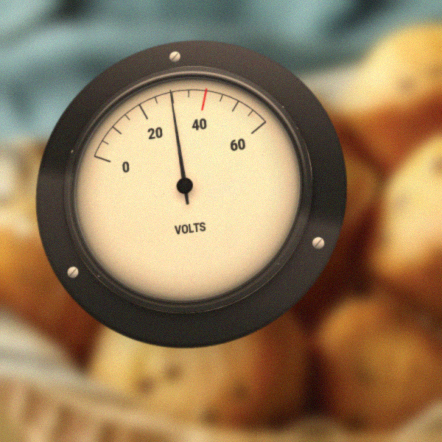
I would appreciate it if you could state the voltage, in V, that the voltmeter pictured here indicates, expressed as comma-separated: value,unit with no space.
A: 30,V
